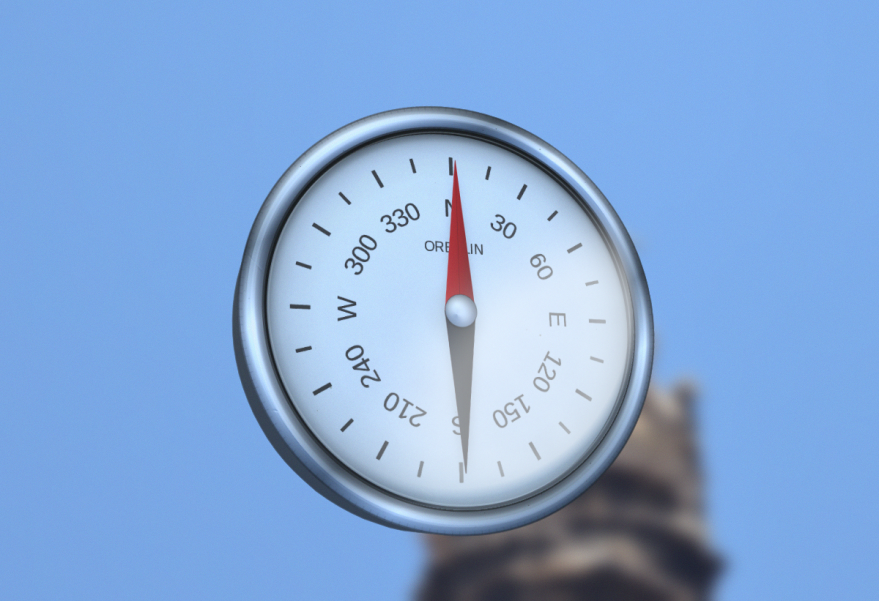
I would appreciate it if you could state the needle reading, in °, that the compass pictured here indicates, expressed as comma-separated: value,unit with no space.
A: 0,°
